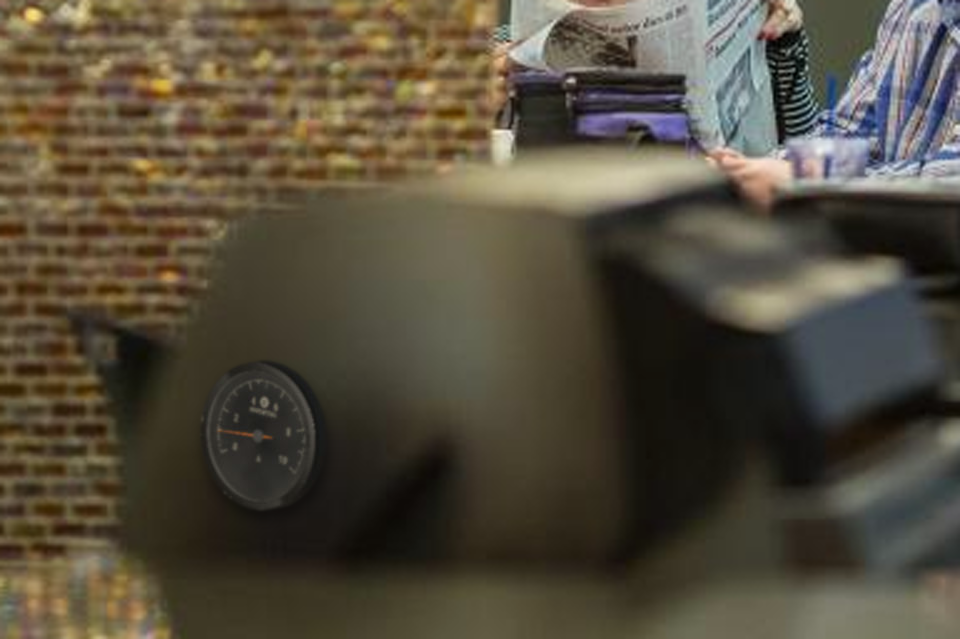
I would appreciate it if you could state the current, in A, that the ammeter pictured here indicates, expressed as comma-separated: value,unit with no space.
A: 1,A
